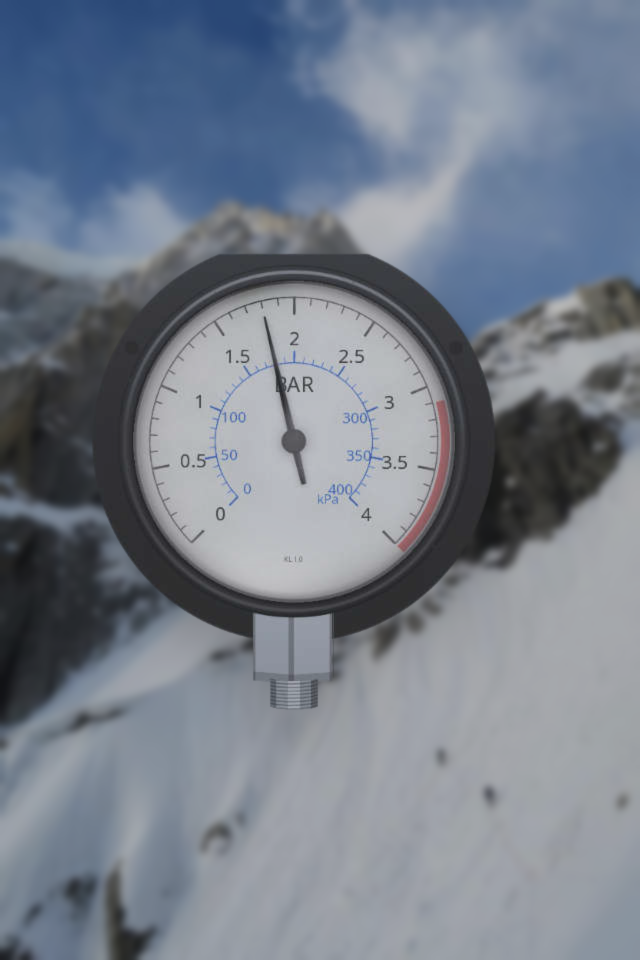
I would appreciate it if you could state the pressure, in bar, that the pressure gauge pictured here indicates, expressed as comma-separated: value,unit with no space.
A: 1.8,bar
